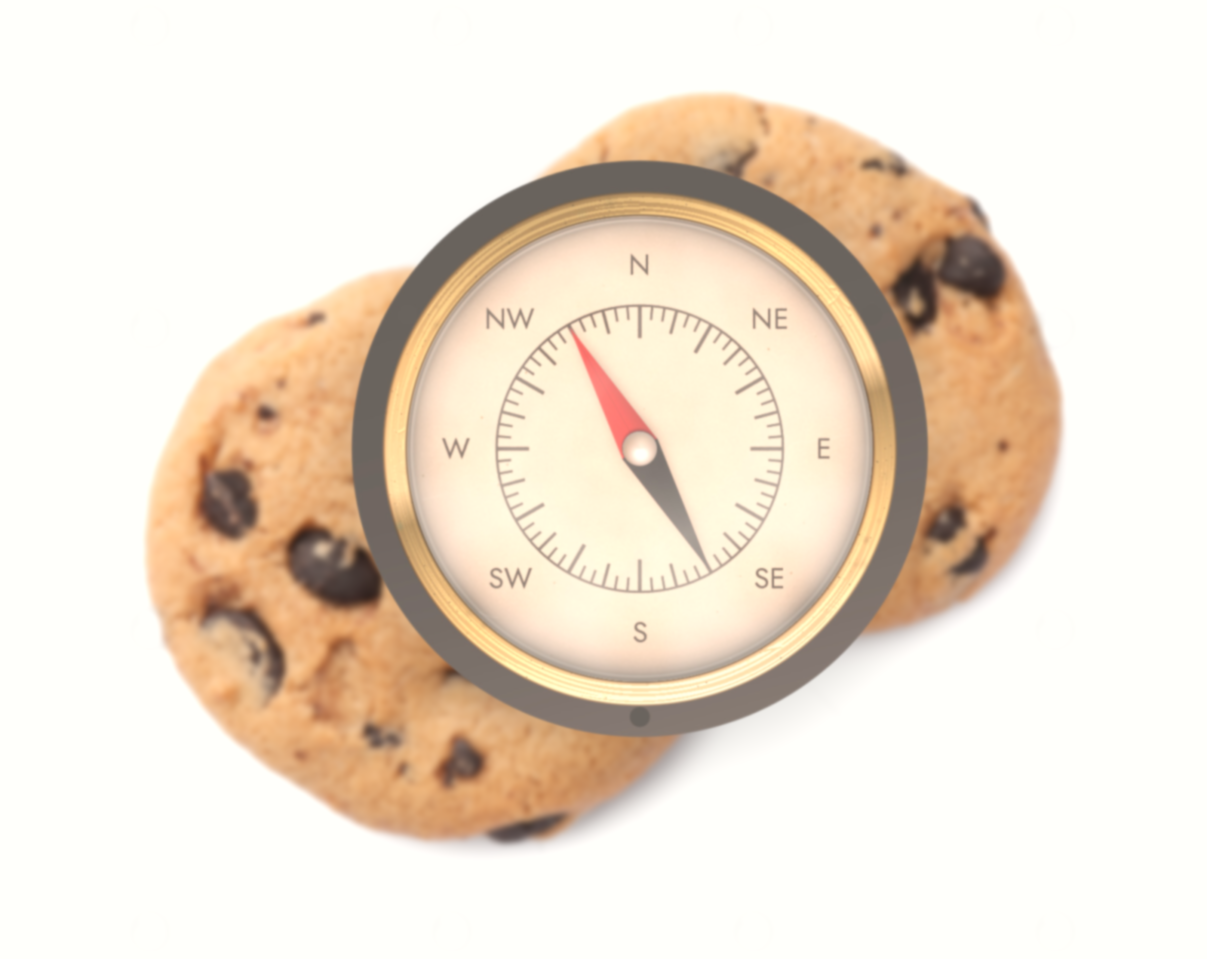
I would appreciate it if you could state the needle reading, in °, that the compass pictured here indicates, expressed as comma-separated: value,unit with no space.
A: 330,°
